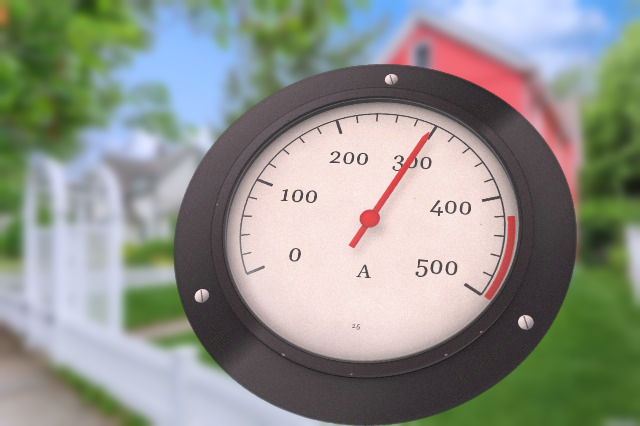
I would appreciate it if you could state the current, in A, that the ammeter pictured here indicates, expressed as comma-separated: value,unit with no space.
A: 300,A
